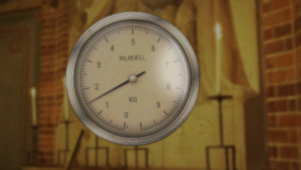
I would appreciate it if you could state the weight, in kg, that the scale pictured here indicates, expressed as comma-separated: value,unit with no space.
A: 1.5,kg
